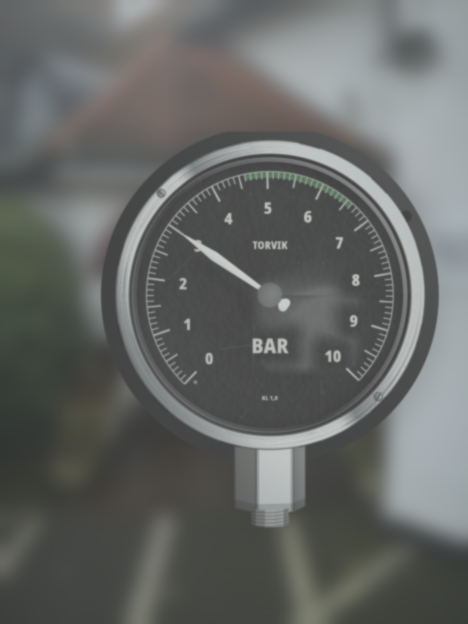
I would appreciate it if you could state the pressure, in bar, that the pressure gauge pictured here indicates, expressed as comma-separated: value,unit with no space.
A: 3,bar
